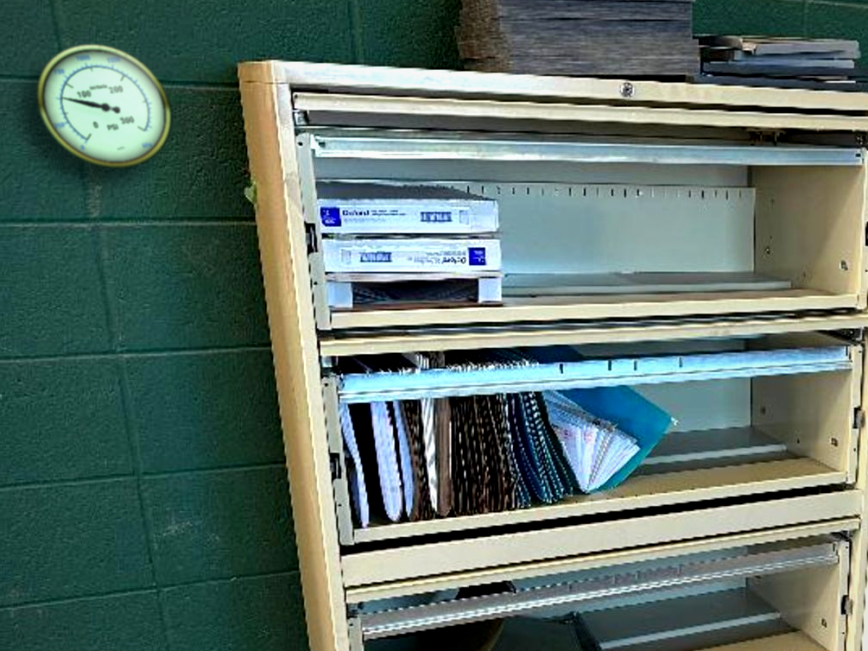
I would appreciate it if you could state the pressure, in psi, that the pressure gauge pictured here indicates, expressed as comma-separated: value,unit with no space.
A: 75,psi
